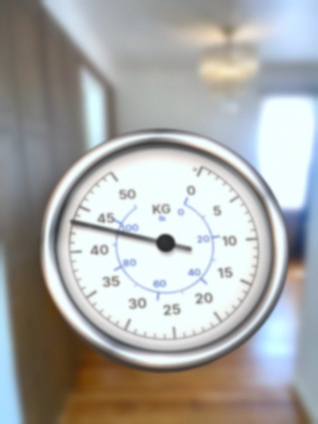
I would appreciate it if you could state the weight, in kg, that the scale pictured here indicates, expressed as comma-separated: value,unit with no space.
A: 43,kg
